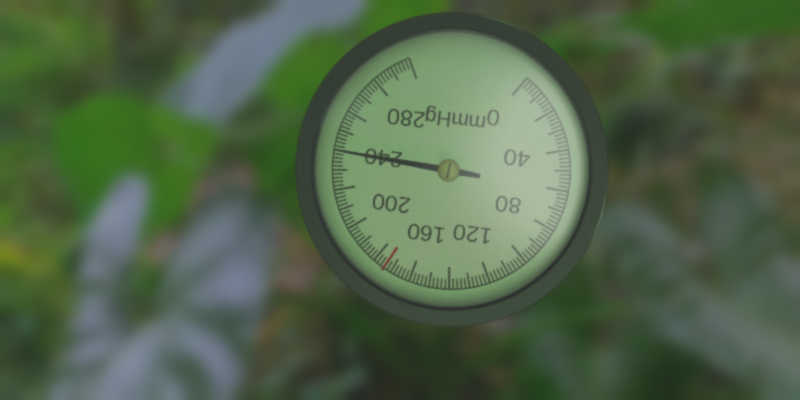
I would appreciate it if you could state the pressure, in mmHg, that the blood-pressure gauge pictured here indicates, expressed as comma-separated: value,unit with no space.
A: 240,mmHg
